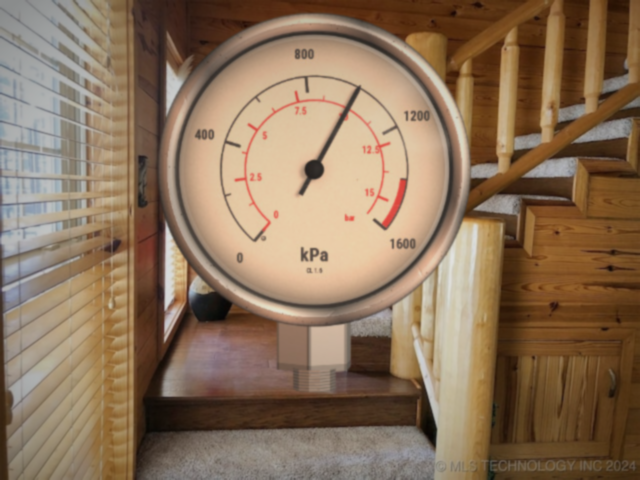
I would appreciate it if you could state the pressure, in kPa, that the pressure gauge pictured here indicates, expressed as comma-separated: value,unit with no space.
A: 1000,kPa
